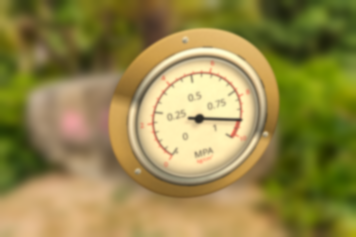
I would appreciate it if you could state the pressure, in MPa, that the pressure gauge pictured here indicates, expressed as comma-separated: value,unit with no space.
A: 0.9,MPa
